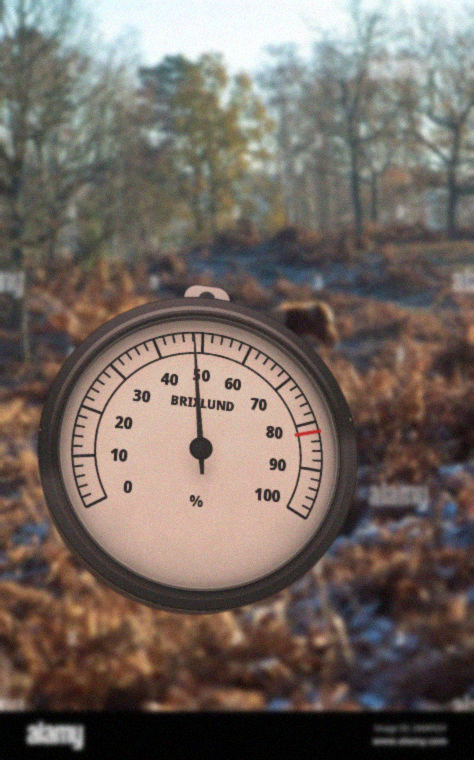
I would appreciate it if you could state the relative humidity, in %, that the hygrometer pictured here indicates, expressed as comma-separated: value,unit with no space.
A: 48,%
